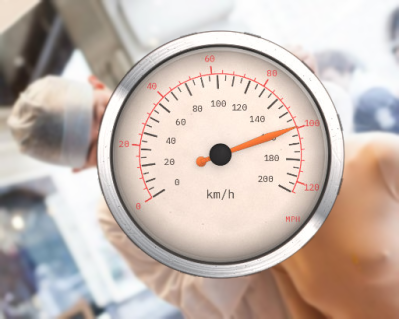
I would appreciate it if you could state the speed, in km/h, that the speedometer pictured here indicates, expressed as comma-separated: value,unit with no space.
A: 160,km/h
